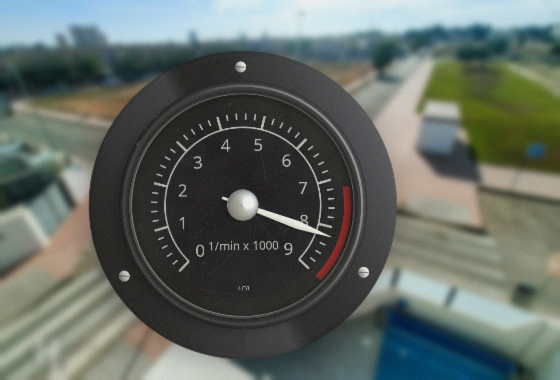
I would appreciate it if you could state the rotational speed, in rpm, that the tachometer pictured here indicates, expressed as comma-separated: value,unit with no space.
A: 8200,rpm
